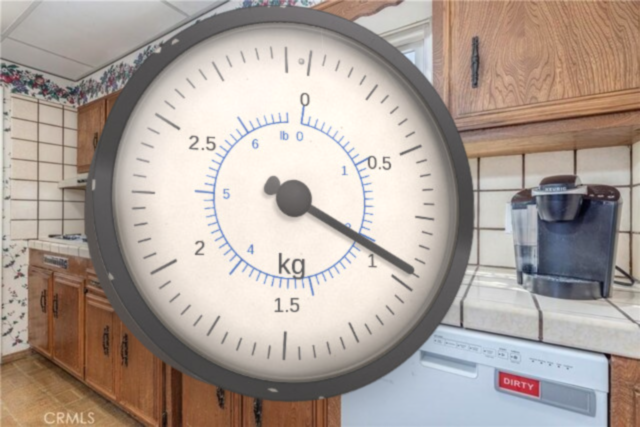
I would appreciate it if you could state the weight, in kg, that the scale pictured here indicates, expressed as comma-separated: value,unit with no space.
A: 0.95,kg
